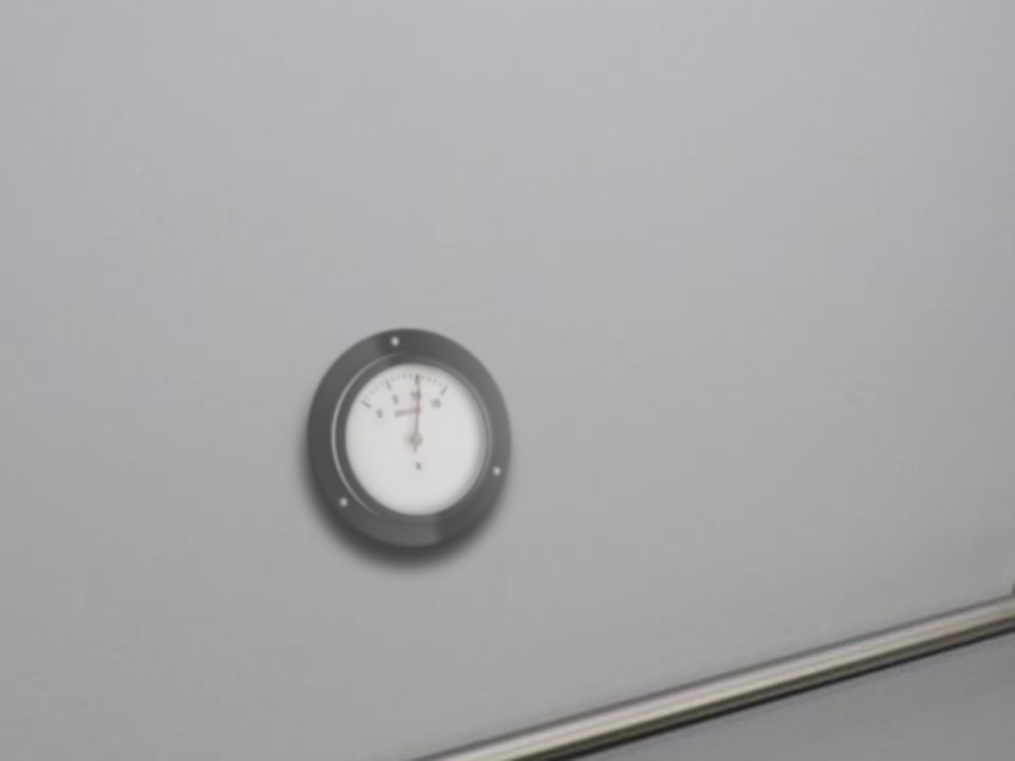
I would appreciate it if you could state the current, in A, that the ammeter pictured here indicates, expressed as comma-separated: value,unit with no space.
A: 10,A
